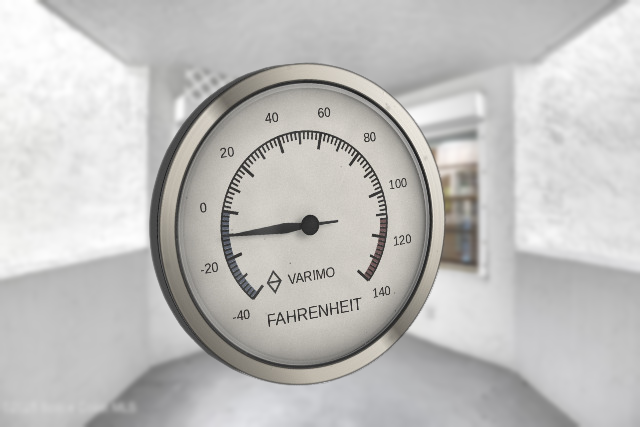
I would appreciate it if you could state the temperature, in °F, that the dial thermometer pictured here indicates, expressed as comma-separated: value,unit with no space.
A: -10,°F
